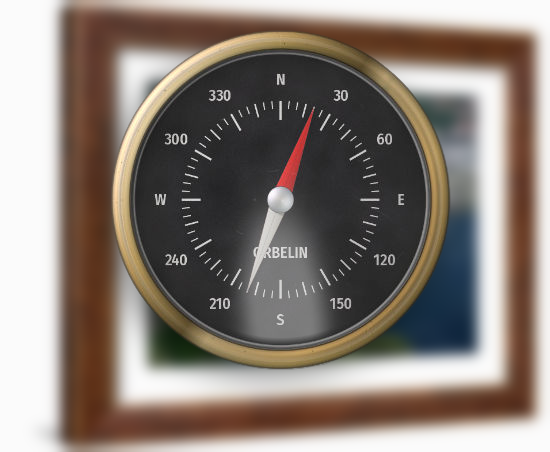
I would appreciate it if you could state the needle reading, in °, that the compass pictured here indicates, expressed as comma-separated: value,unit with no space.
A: 20,°
